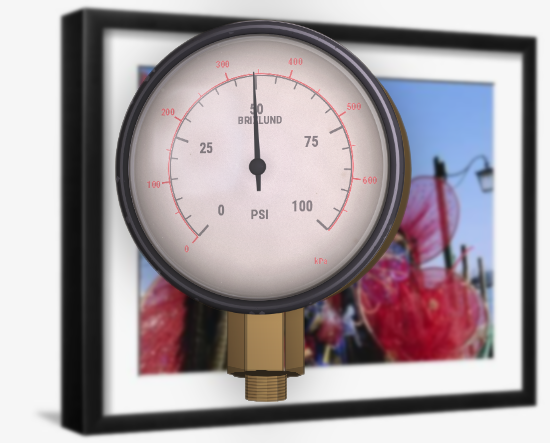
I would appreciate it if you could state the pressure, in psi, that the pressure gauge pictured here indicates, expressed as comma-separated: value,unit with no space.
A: 50,psi
